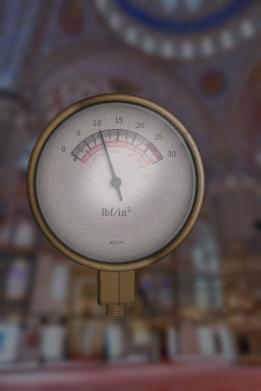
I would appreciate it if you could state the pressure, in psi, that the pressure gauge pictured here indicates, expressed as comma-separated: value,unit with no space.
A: 10,psi
